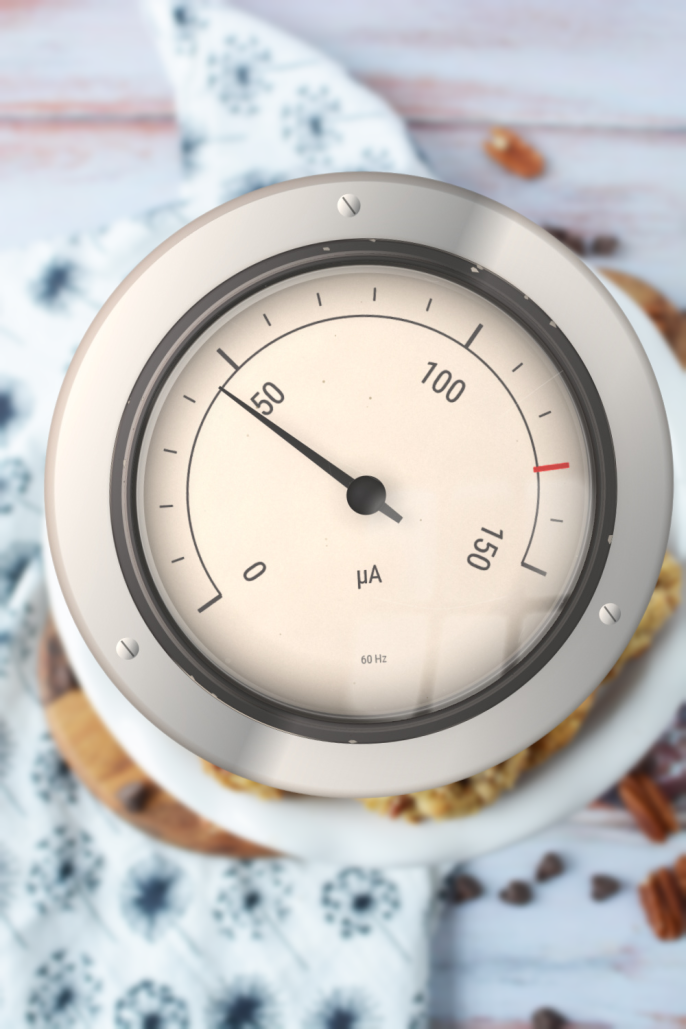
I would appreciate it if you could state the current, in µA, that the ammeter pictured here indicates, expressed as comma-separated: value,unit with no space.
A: 45,µA
